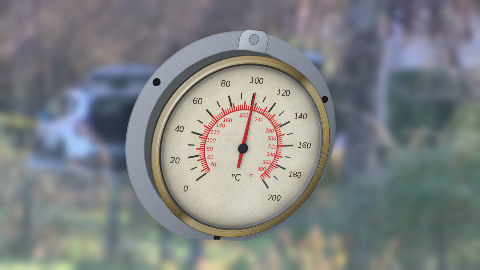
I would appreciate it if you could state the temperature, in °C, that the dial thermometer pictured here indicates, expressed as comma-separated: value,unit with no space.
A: 100,°C
